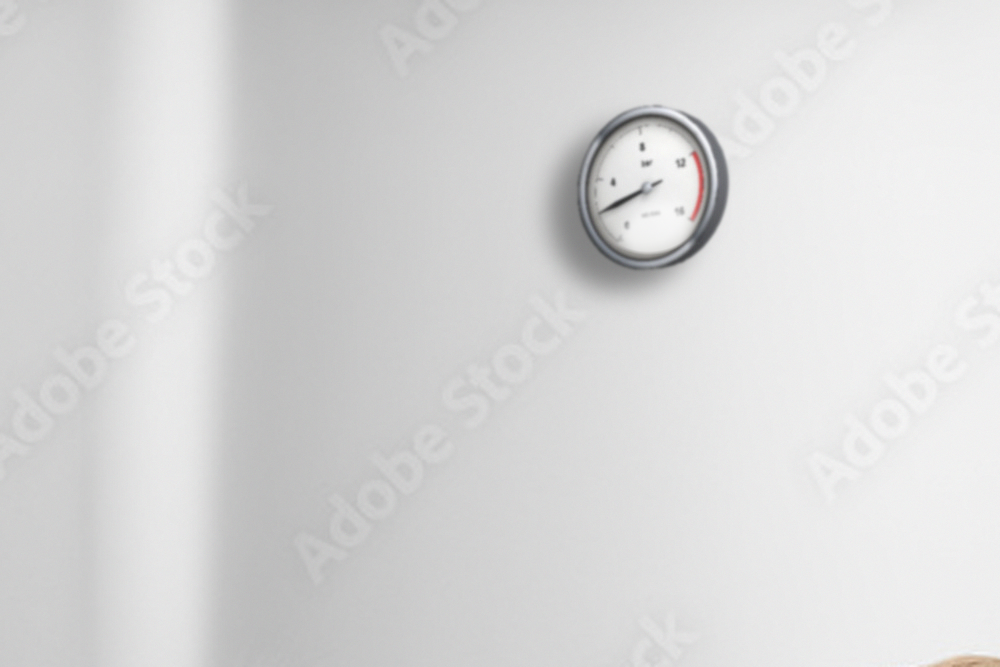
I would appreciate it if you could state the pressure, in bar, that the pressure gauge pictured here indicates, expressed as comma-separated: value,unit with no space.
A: 2,bar
